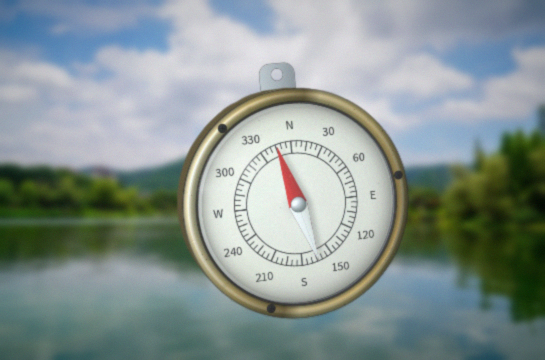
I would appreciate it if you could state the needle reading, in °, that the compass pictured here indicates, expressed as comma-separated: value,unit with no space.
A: 345,°
